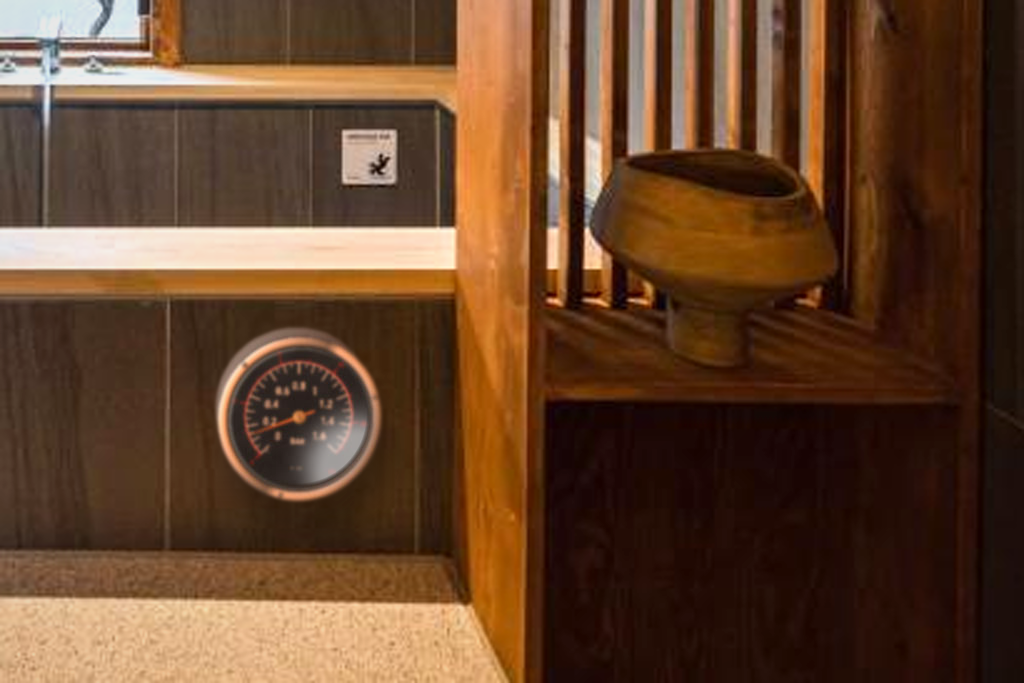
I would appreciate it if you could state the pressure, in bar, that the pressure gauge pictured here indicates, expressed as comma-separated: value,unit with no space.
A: 0.15,bar
